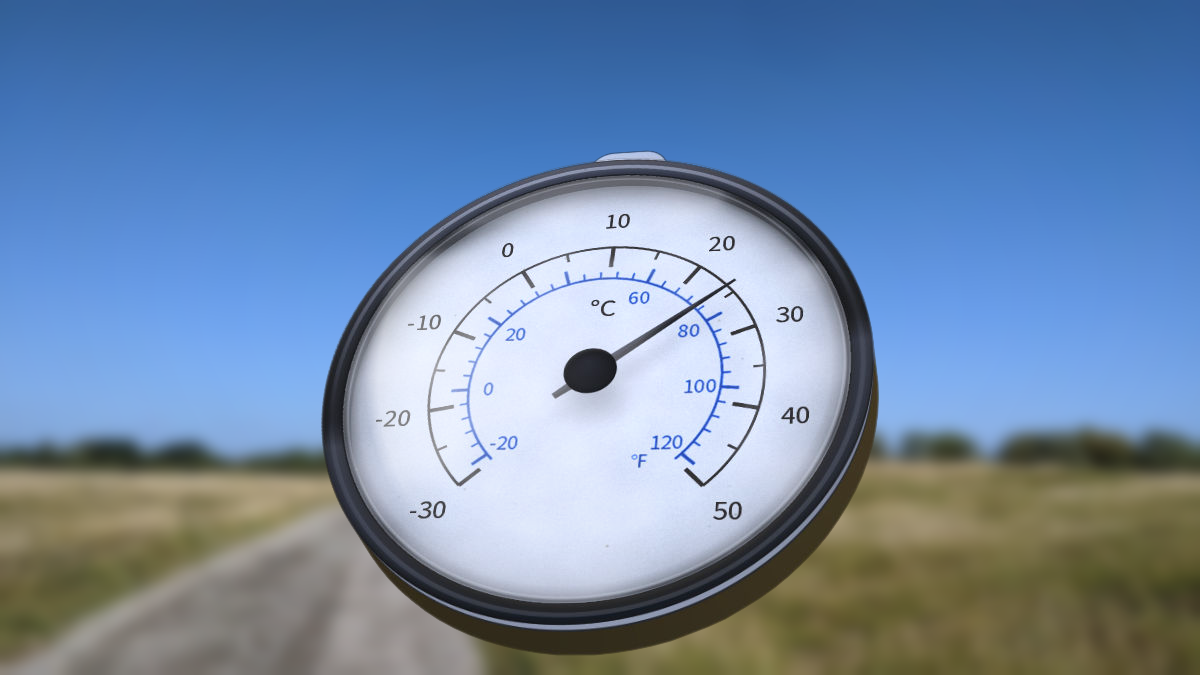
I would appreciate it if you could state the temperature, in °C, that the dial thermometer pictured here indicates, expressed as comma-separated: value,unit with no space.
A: 25,°C
